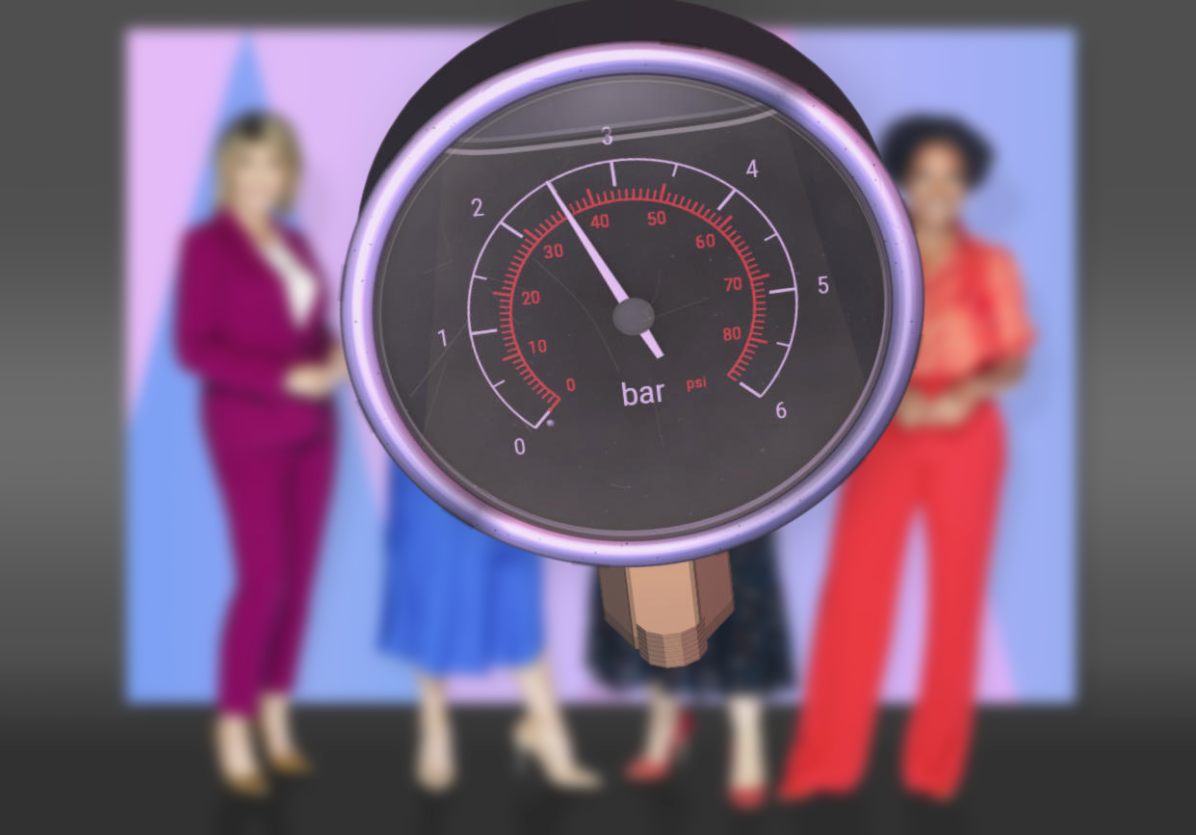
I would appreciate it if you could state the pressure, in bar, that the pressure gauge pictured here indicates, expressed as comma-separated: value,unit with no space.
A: 2.5,bar
